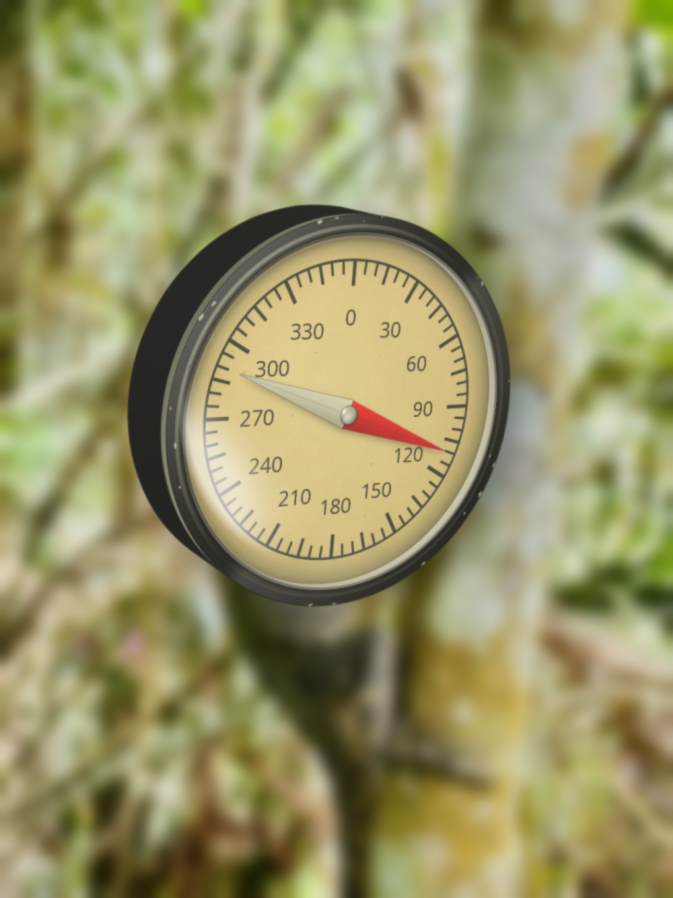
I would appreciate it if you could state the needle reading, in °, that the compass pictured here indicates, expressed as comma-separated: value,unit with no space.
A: 110,°
